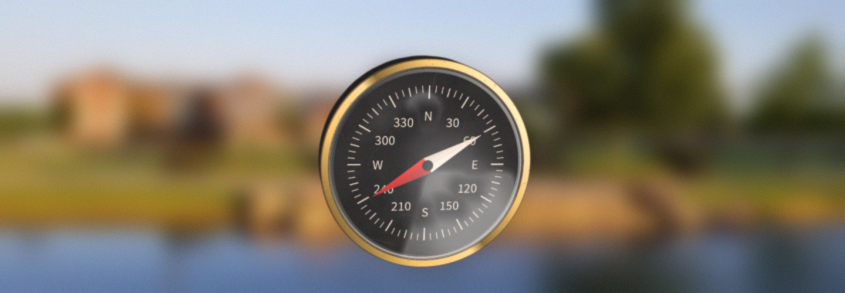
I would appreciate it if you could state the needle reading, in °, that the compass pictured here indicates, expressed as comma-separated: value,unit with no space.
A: 240,°
